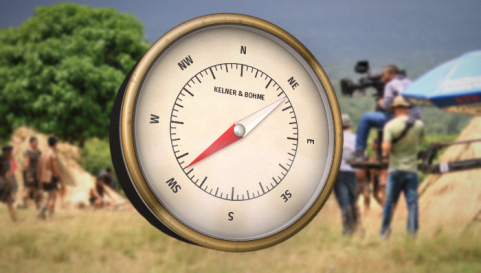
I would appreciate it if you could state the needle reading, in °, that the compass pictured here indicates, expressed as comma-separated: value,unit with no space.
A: 230,°
